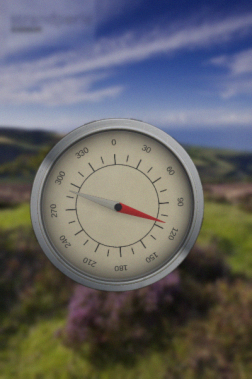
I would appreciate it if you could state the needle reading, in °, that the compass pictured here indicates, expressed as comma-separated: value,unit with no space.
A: 112.5,°
